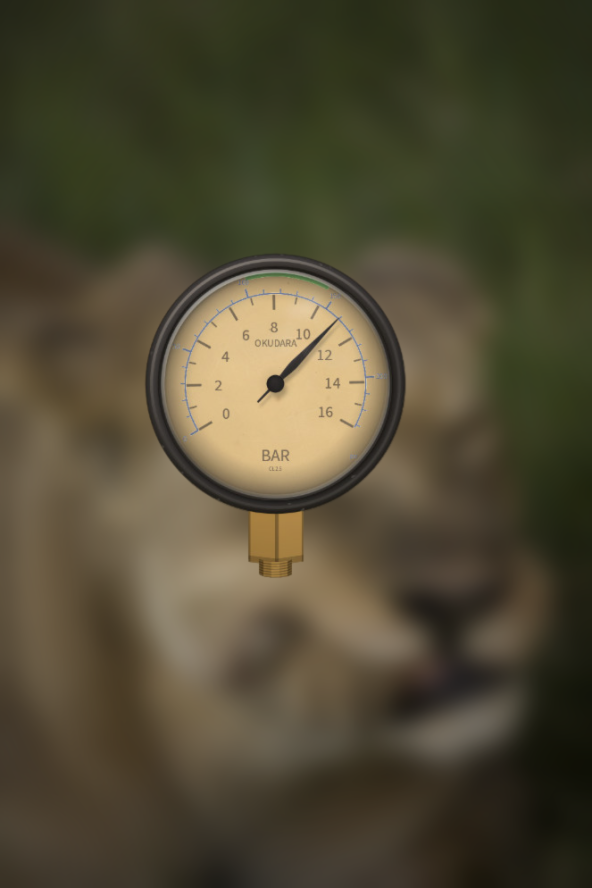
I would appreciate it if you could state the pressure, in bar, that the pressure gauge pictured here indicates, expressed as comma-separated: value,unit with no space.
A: 11,bar
